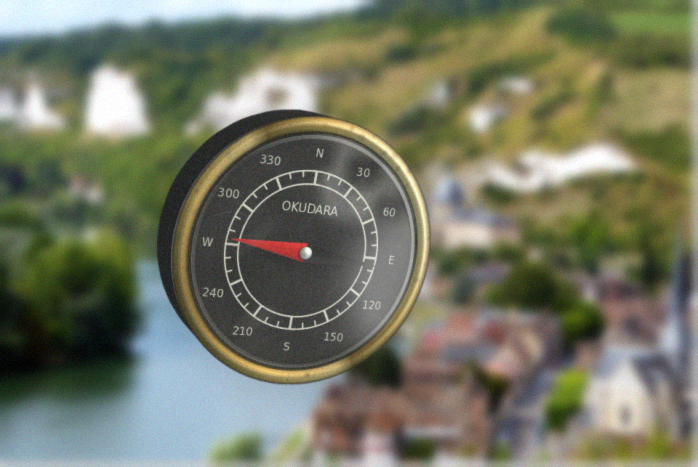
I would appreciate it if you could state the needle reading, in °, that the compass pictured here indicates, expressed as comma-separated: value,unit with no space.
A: 275,°
